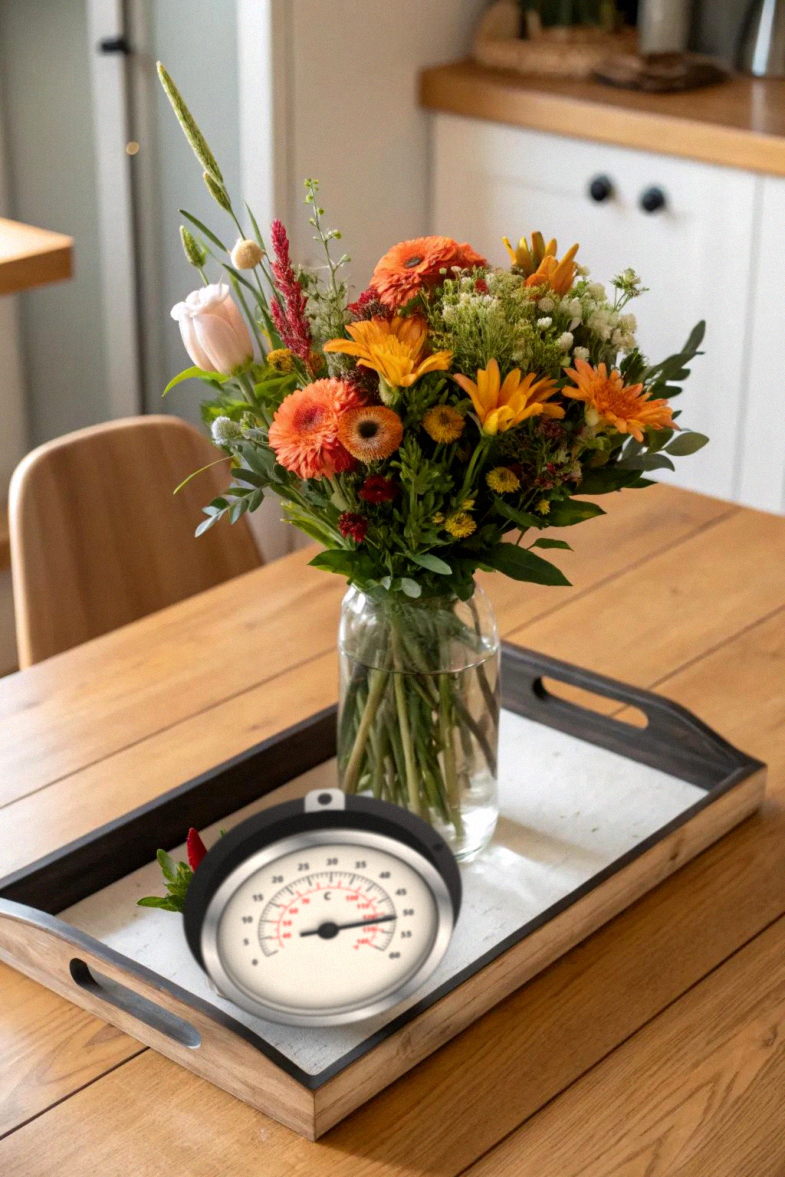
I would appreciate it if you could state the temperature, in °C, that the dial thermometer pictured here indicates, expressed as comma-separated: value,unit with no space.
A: 50,°C
